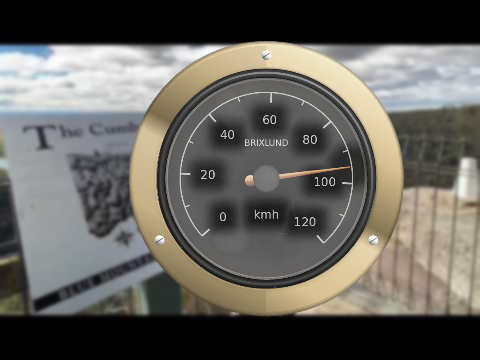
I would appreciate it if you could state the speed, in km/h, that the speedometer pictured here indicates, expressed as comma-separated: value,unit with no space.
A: 95,km/h
